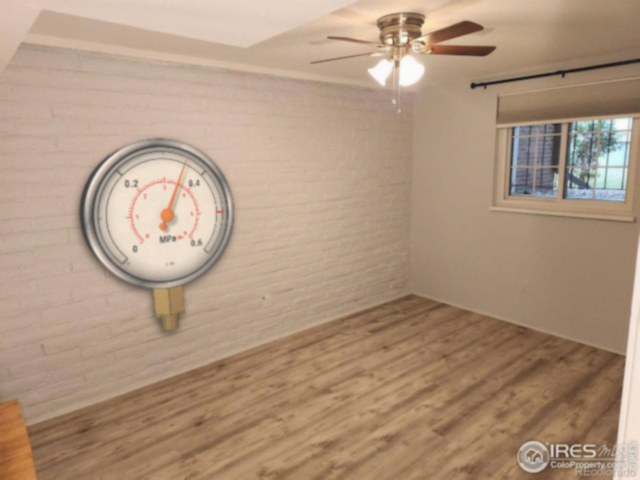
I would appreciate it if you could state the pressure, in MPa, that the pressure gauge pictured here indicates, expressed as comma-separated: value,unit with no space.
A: 0.35,MPa
